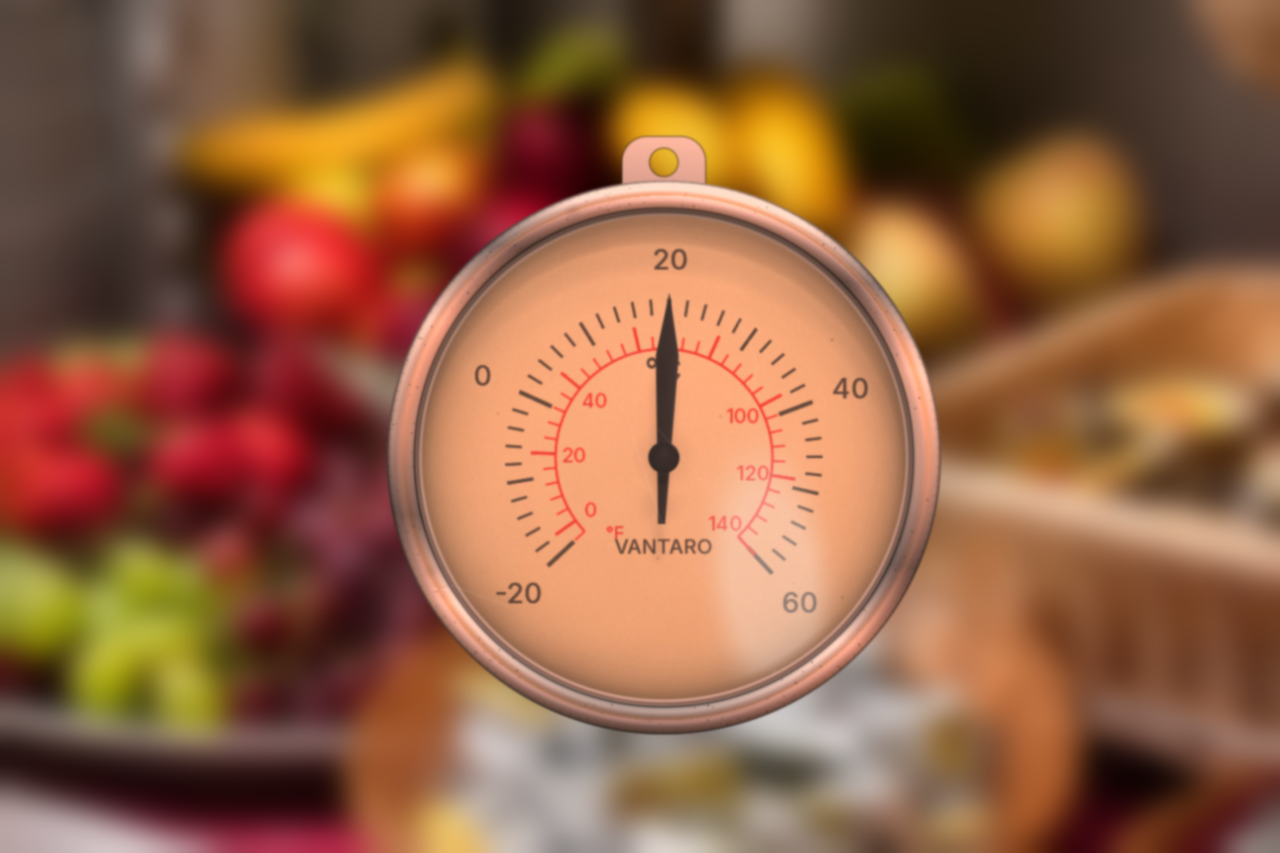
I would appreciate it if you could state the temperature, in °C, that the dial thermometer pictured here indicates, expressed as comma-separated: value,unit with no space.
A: 20,°C
